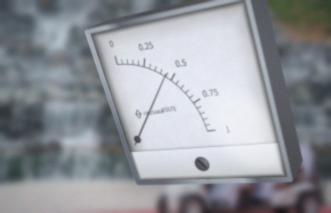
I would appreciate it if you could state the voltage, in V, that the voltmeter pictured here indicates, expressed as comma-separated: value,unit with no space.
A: 0.45,V
